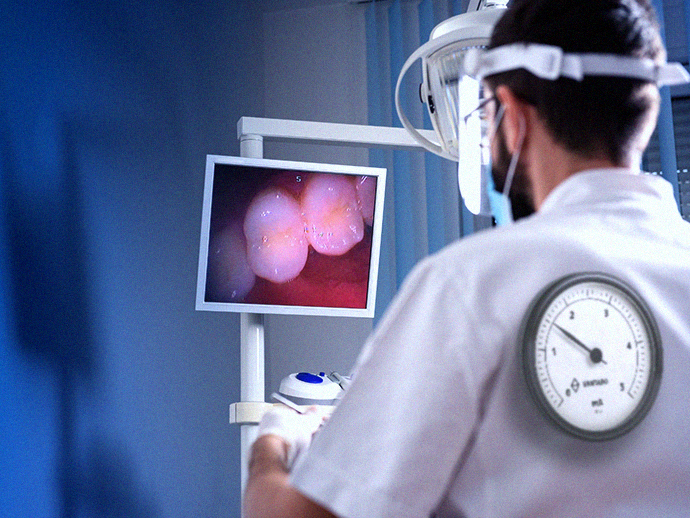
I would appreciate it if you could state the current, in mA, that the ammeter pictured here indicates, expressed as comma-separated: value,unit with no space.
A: 1.5,mA
